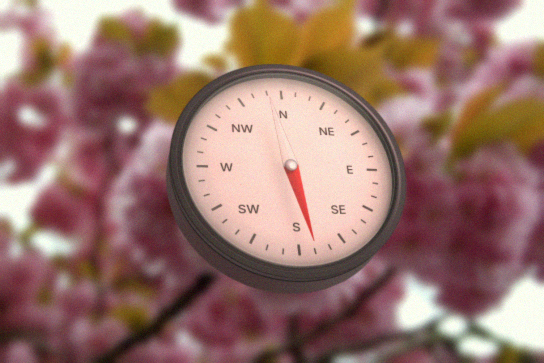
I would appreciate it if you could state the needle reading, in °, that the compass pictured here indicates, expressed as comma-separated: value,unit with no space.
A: 170,°
